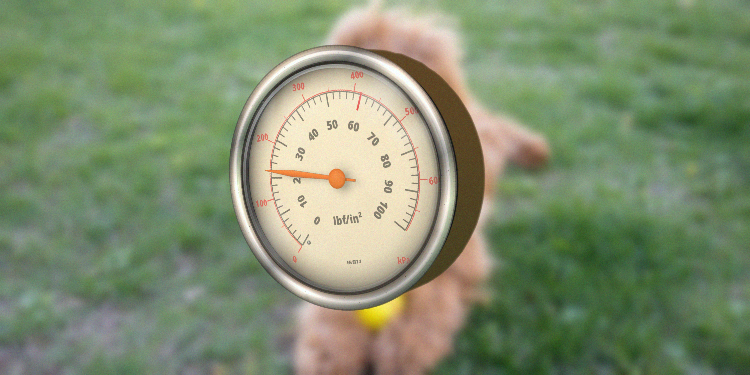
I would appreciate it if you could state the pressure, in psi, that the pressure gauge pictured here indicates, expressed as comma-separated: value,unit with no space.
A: 22,psi
